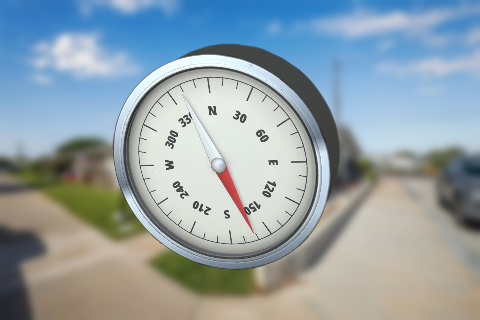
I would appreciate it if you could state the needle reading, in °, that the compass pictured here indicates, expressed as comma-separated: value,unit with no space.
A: 160,°
